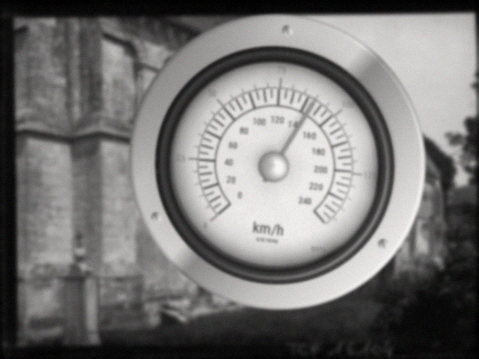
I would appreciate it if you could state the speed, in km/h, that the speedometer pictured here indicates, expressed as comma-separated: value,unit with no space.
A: 145,km/h
